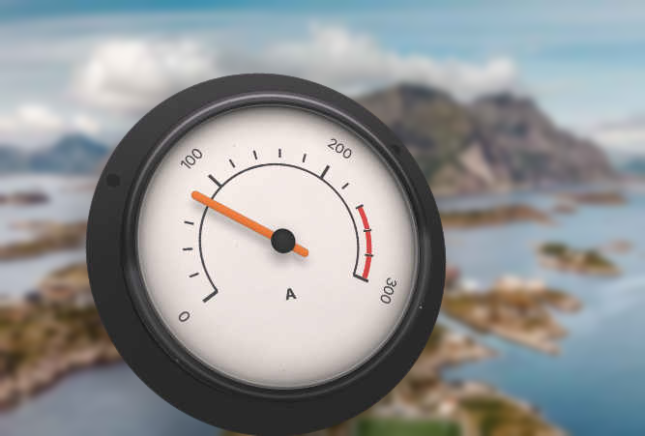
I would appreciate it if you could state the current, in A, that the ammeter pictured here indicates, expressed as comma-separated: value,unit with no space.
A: 80,A
